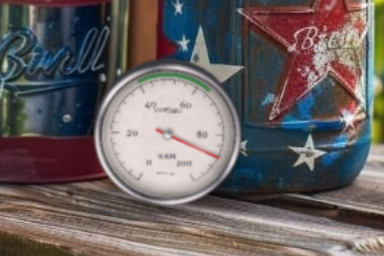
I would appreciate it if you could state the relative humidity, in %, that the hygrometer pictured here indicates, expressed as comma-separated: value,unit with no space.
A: 88,%
